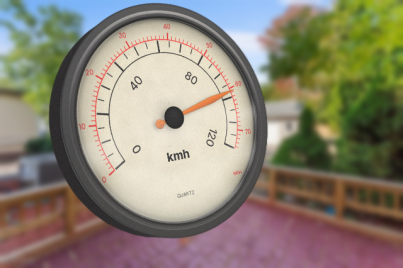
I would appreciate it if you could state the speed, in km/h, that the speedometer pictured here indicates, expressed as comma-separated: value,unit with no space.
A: 97.5,km/h
